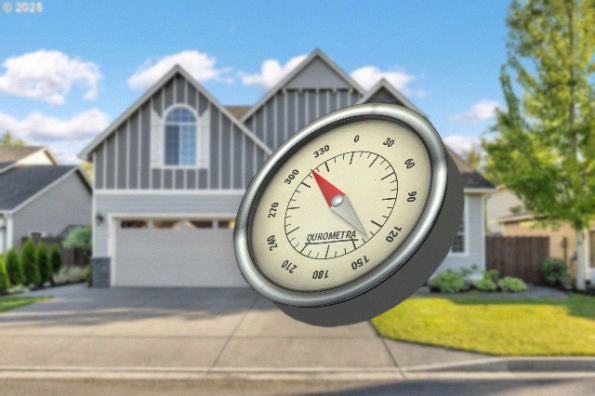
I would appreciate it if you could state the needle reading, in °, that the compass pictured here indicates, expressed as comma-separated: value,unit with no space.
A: 315,°
